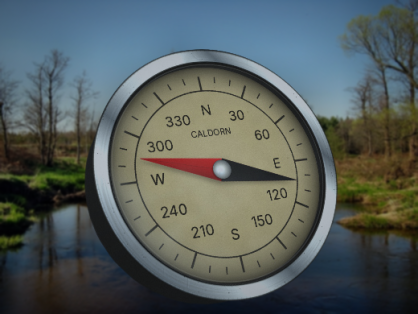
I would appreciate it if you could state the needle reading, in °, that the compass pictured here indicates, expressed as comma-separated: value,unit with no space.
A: 285,°
